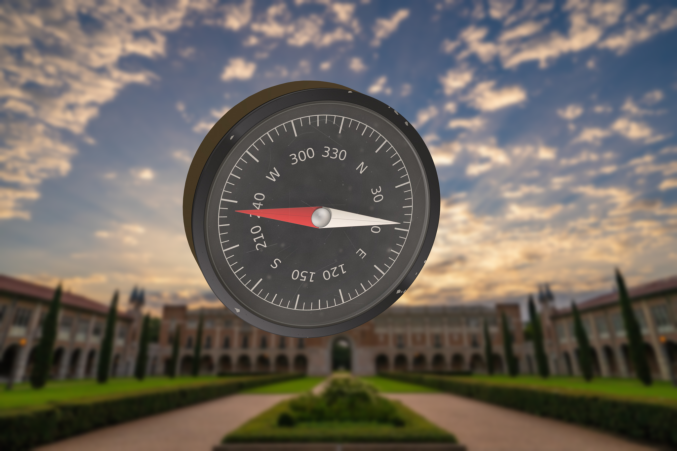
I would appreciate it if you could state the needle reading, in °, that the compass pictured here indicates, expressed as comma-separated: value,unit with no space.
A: 235,°
